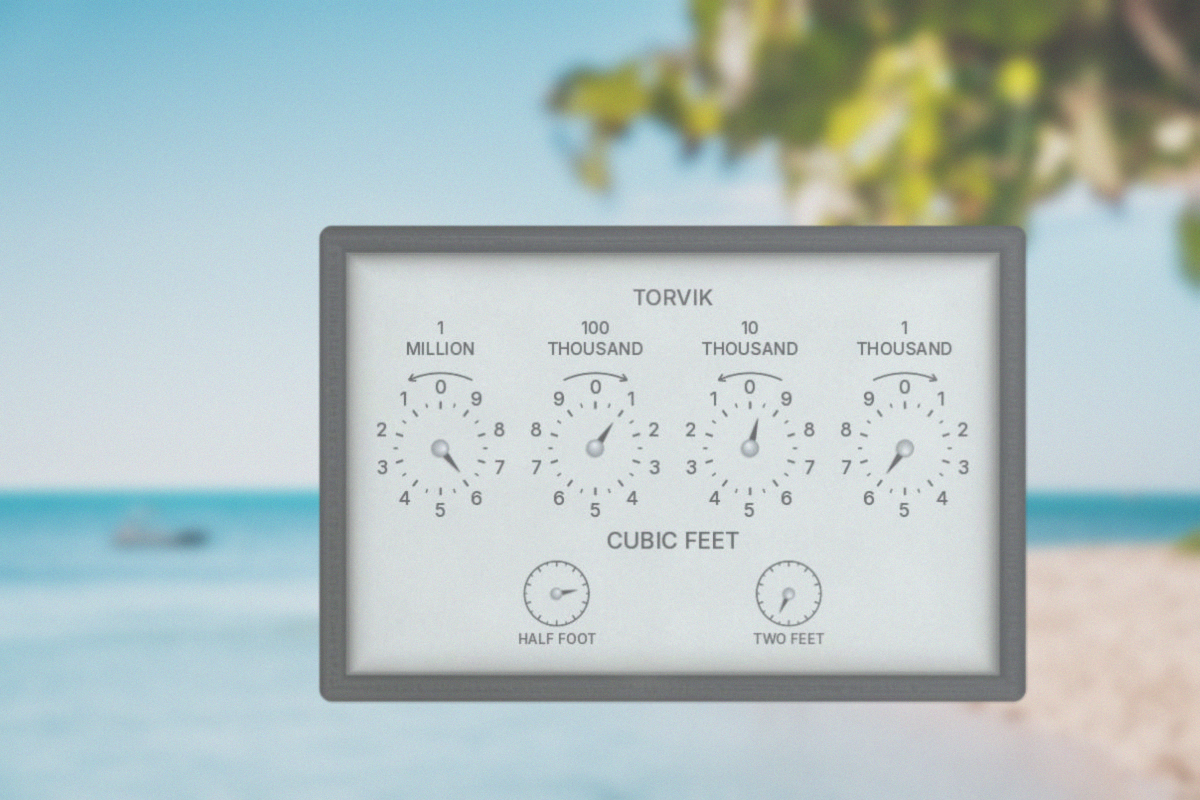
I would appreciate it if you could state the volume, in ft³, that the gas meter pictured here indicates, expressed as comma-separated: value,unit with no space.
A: 609600,ft³
